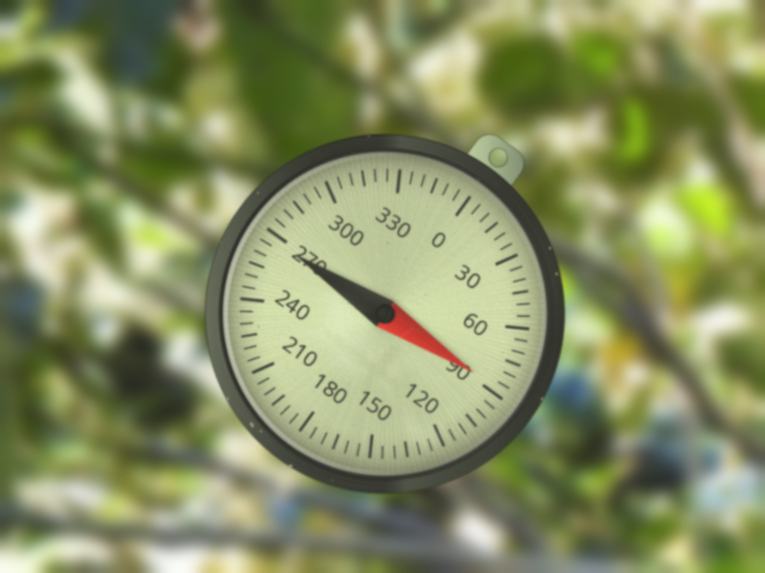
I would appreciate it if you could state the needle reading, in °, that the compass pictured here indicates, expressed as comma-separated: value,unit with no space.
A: 87.5,°
